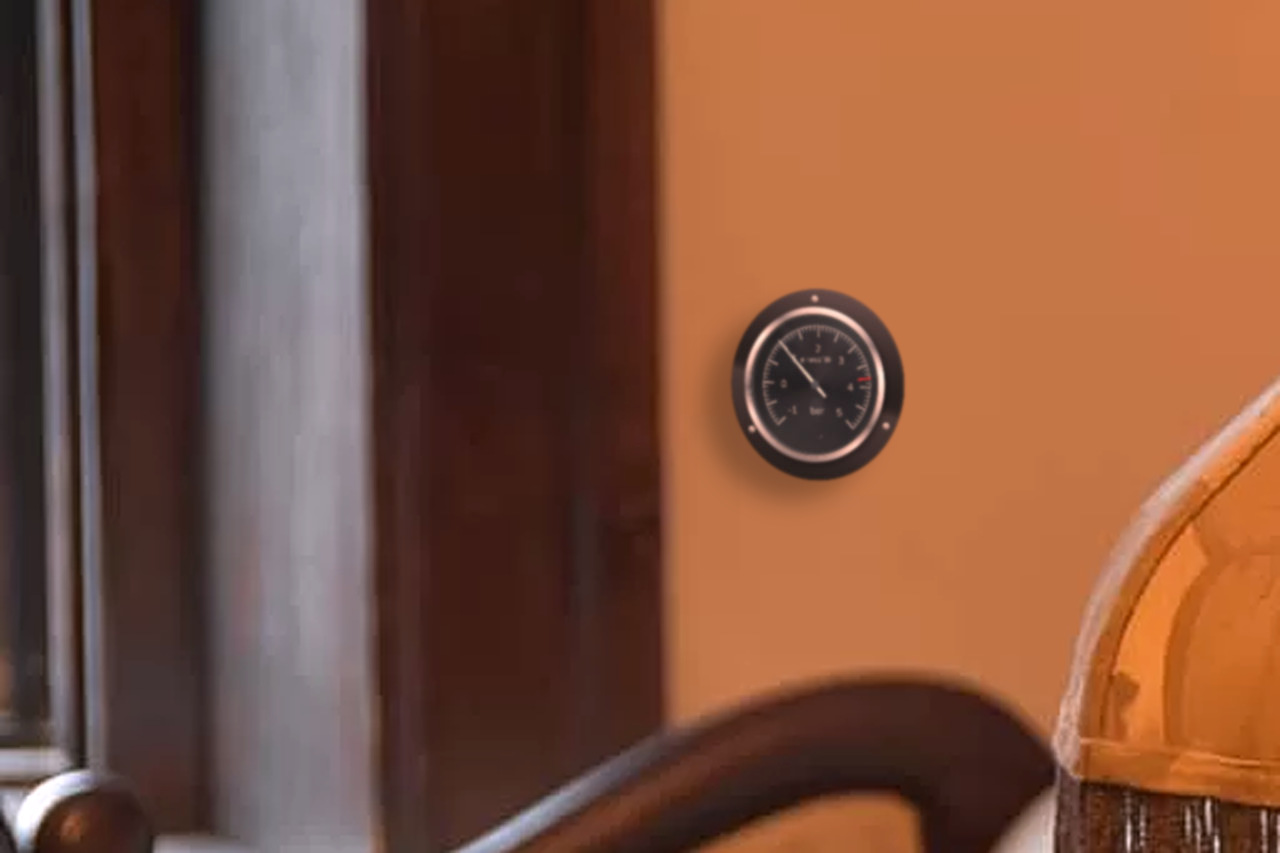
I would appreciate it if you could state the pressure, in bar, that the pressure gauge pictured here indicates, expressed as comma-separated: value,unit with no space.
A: 1,bar
